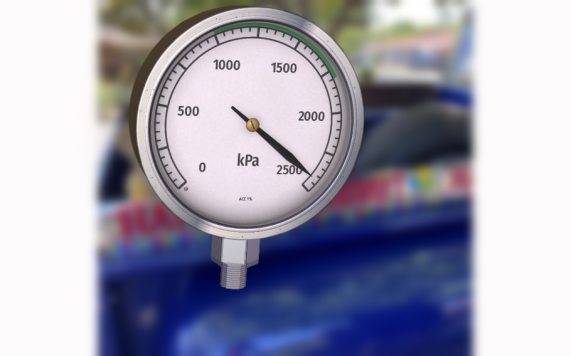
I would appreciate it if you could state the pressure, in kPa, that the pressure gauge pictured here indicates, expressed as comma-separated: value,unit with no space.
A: 2425,kPa
